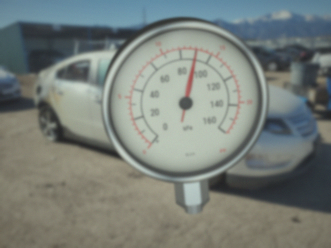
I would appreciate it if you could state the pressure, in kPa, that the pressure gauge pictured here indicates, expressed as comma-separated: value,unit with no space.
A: 90,kPa
